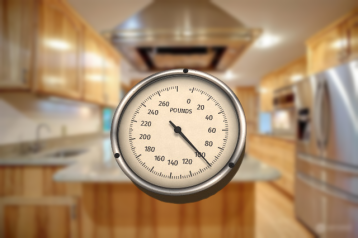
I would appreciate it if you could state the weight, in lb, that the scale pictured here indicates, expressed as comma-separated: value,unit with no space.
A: 100,lb
